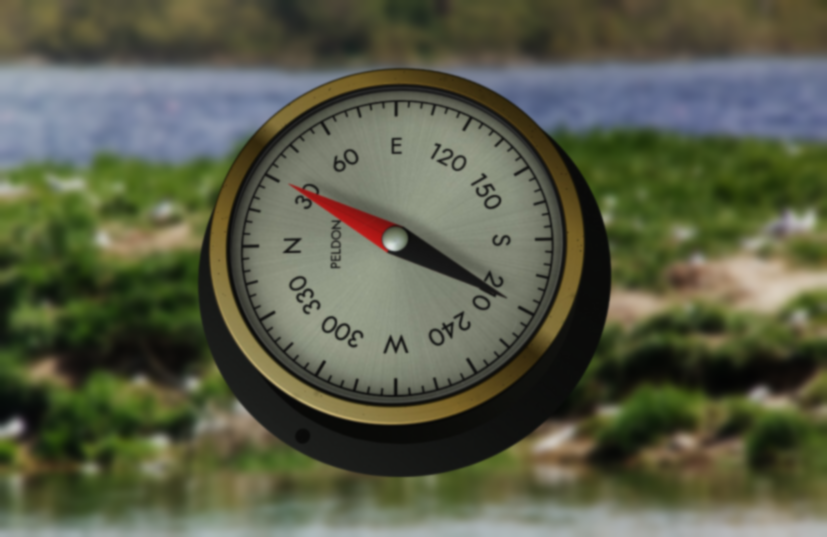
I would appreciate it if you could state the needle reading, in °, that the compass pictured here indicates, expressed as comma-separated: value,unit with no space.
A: 30,°
